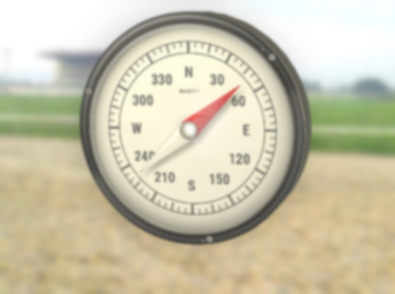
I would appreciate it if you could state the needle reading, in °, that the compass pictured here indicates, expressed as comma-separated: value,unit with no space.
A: 50,°
